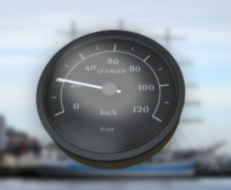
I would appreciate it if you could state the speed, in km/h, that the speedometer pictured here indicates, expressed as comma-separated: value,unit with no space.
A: 20,km/h
